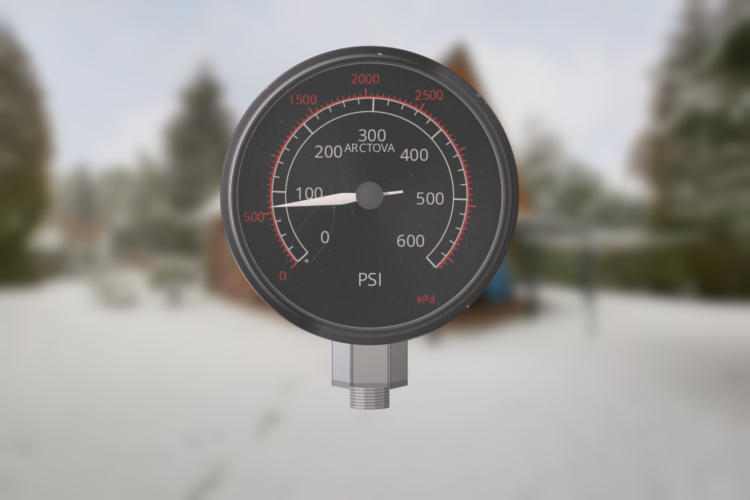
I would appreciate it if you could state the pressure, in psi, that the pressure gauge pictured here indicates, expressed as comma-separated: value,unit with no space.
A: 80,psi
